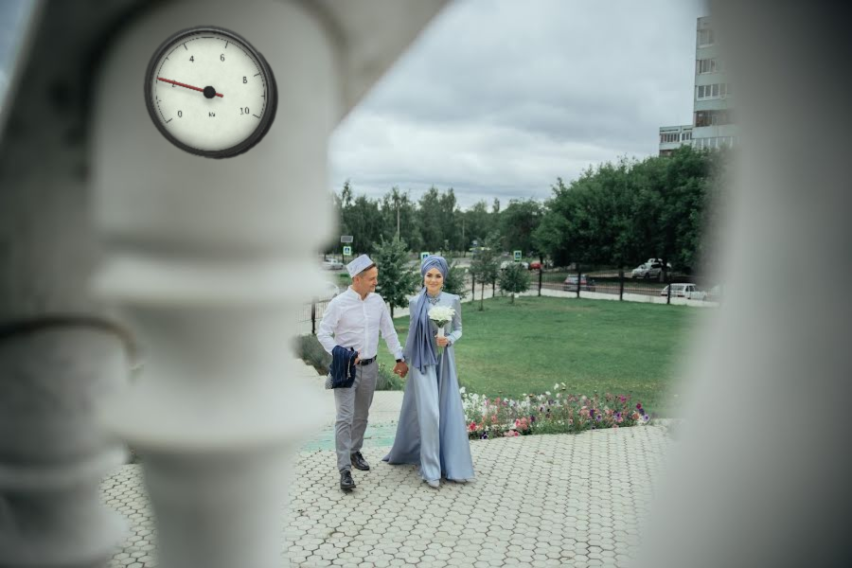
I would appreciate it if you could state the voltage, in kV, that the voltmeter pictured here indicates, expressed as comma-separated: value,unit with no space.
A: 2,kV
